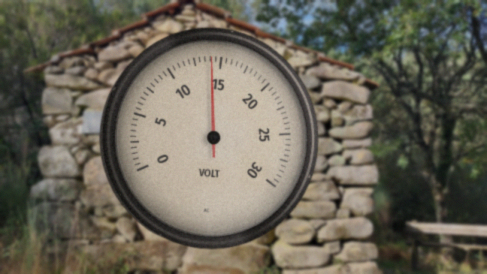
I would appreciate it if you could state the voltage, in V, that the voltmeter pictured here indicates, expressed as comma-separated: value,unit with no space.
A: 14,V
